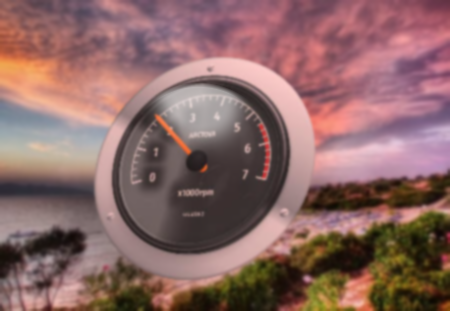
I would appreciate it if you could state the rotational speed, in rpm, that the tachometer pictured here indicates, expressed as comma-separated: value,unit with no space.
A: 2000,rpm
